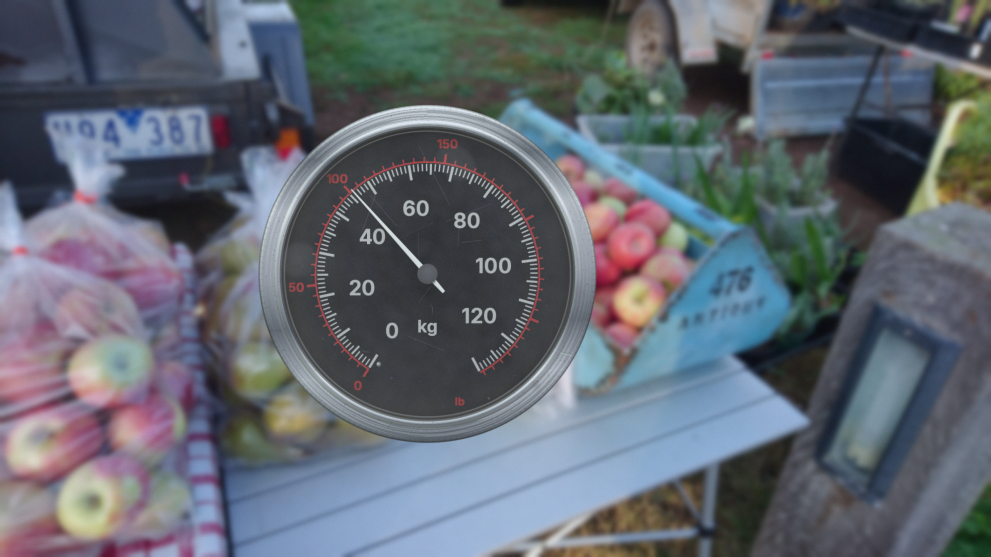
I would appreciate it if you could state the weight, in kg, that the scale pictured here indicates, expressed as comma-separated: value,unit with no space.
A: 46,kg
